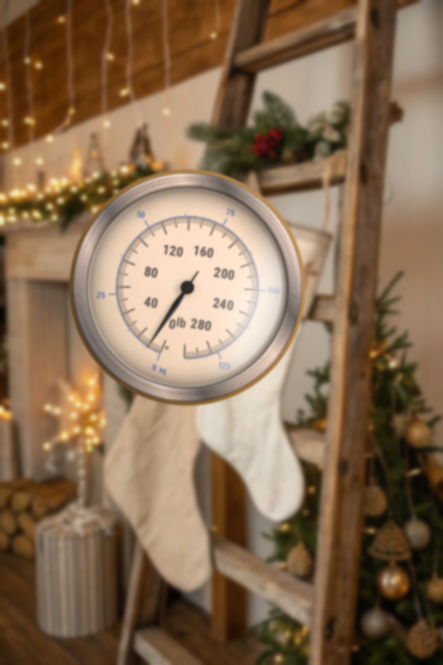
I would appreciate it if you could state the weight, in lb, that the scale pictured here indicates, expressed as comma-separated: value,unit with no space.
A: 10,lb
